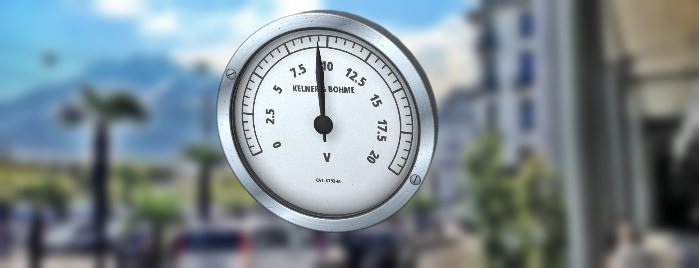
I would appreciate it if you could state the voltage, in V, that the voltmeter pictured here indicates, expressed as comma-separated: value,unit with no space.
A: 9.5,V
